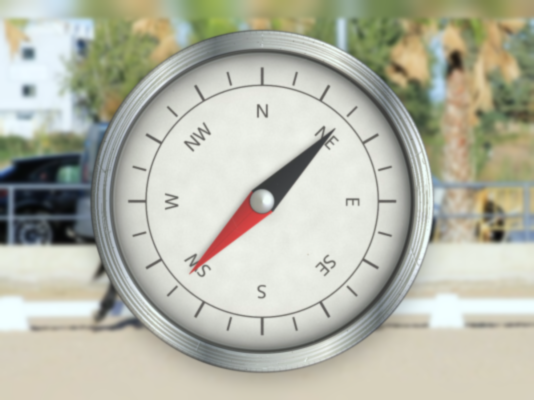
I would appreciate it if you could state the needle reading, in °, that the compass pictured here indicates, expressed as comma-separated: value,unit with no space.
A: 225,°
